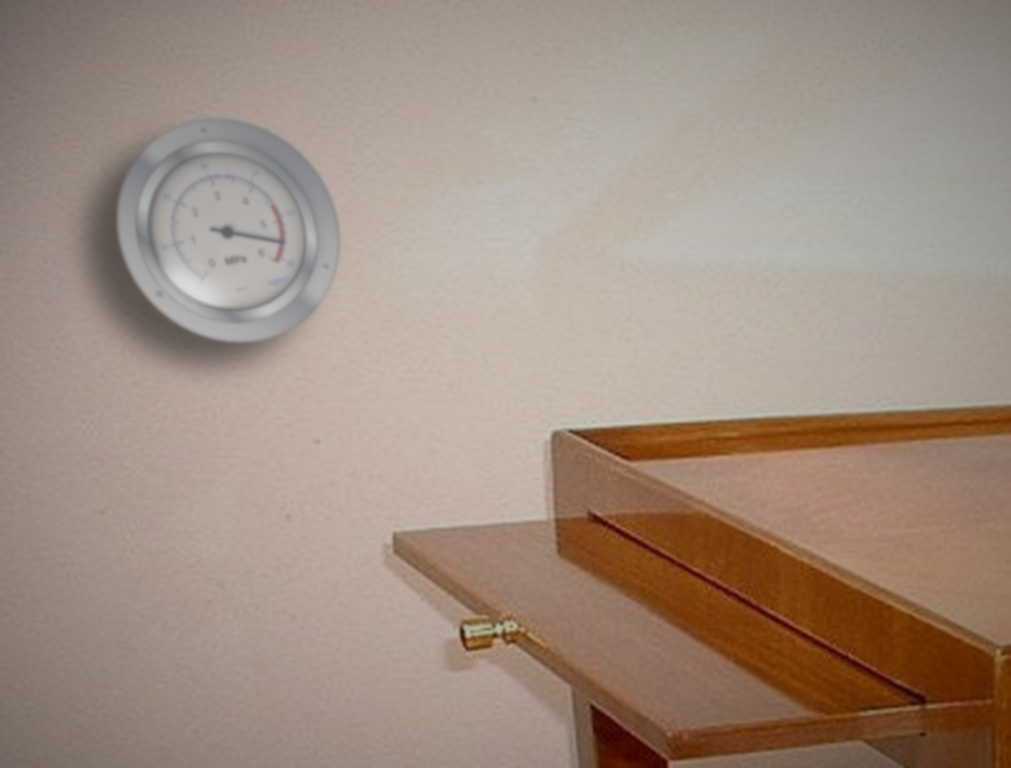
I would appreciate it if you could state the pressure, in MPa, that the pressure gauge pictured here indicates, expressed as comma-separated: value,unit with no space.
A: 5.5,MPa
